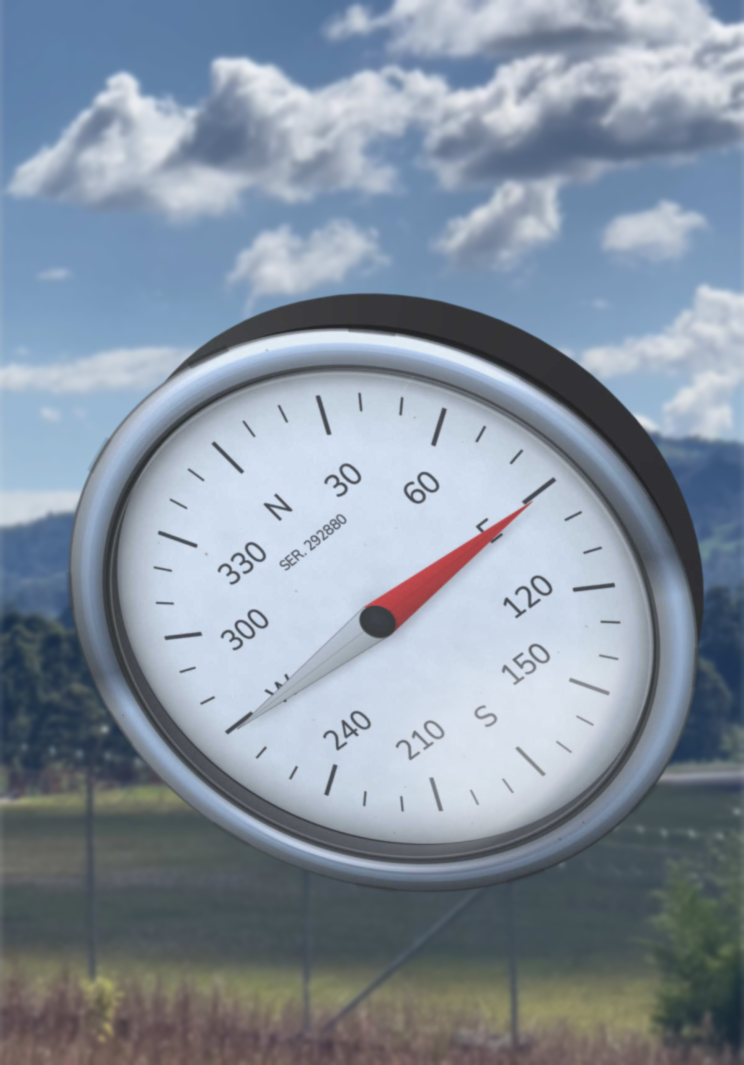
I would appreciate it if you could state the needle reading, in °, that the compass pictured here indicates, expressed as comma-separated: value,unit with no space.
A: 90,°
